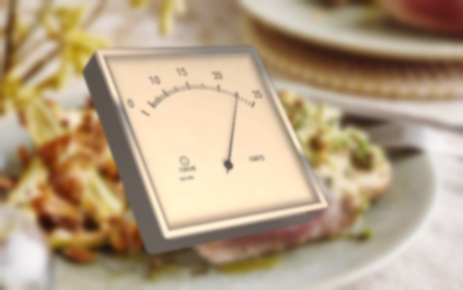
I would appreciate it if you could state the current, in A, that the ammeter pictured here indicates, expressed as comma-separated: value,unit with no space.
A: 22.5,A
